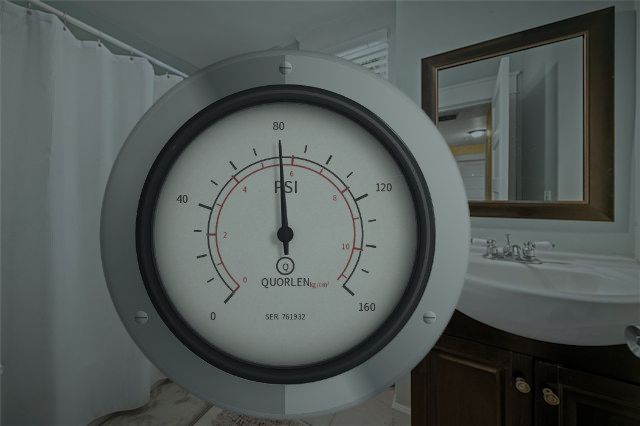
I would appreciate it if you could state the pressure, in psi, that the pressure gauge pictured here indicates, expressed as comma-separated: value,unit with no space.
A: 80,psi
